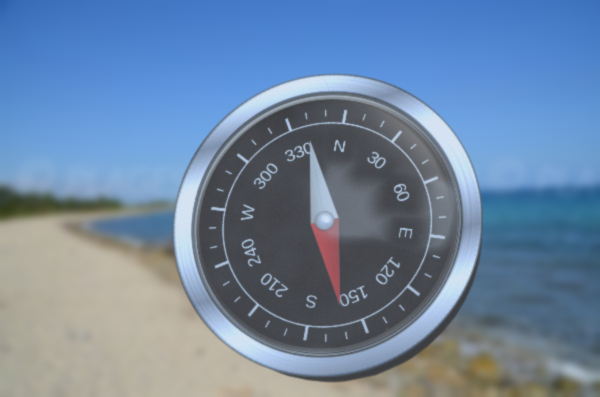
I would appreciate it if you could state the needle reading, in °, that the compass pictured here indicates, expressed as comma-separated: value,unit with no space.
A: 160,°
